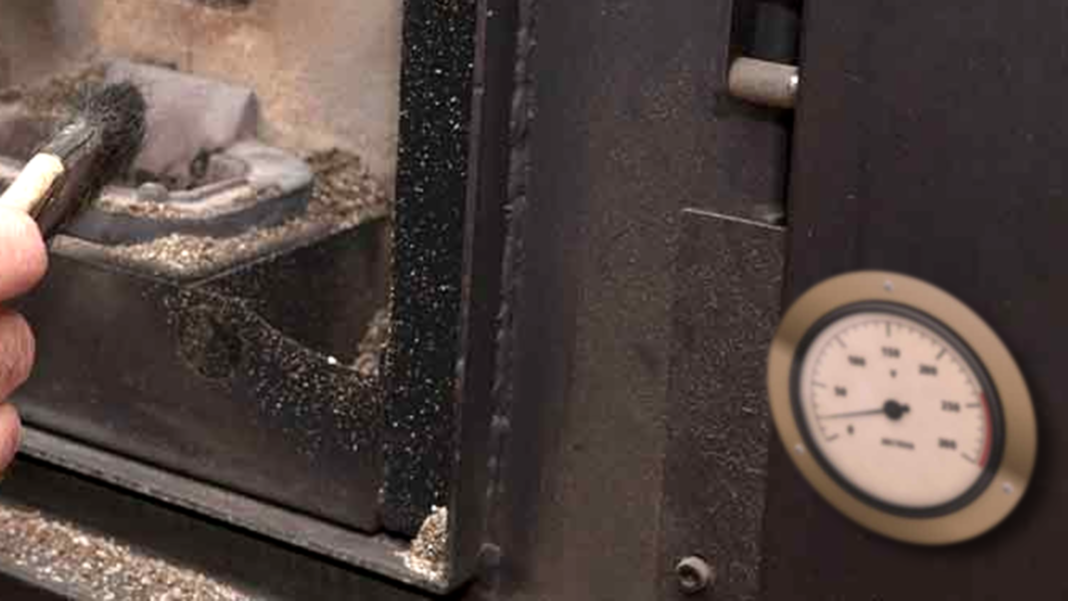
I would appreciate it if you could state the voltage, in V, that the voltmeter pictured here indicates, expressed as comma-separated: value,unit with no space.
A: 20,V
